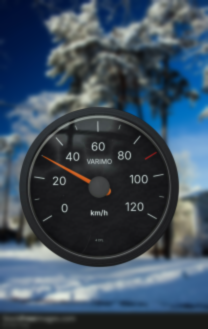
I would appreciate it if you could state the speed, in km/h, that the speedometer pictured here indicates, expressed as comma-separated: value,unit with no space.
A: 30,km/h
